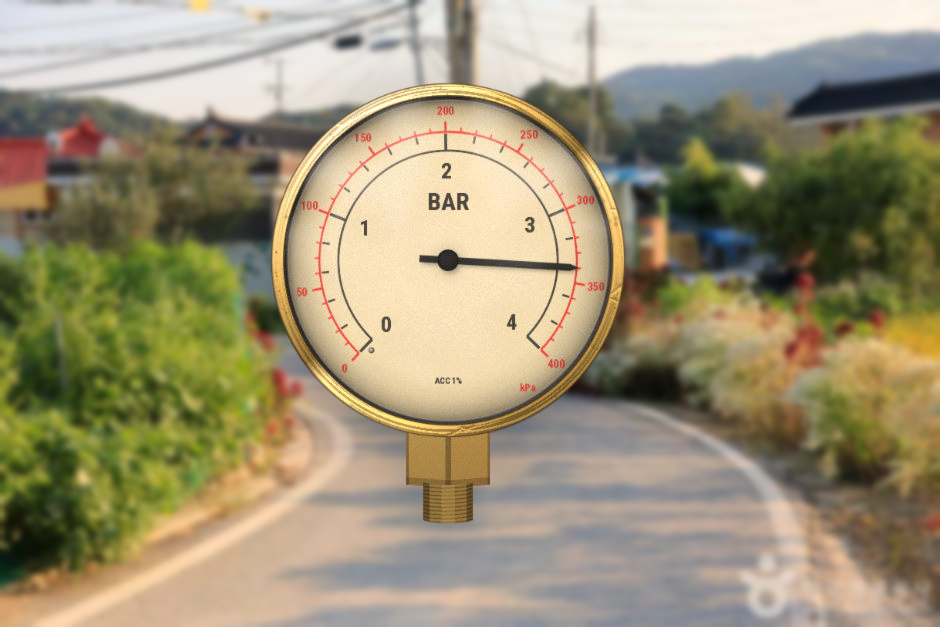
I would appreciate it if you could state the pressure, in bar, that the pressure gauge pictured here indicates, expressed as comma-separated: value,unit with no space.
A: 3.4,bar
